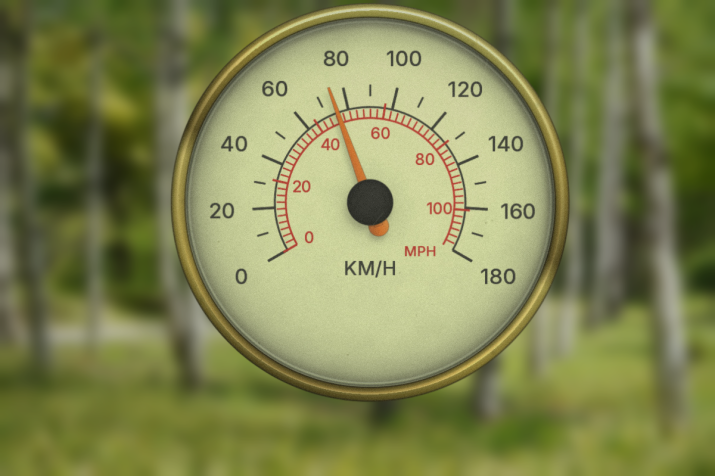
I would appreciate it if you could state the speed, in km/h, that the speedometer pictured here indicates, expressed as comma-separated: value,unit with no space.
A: 75,km/h
